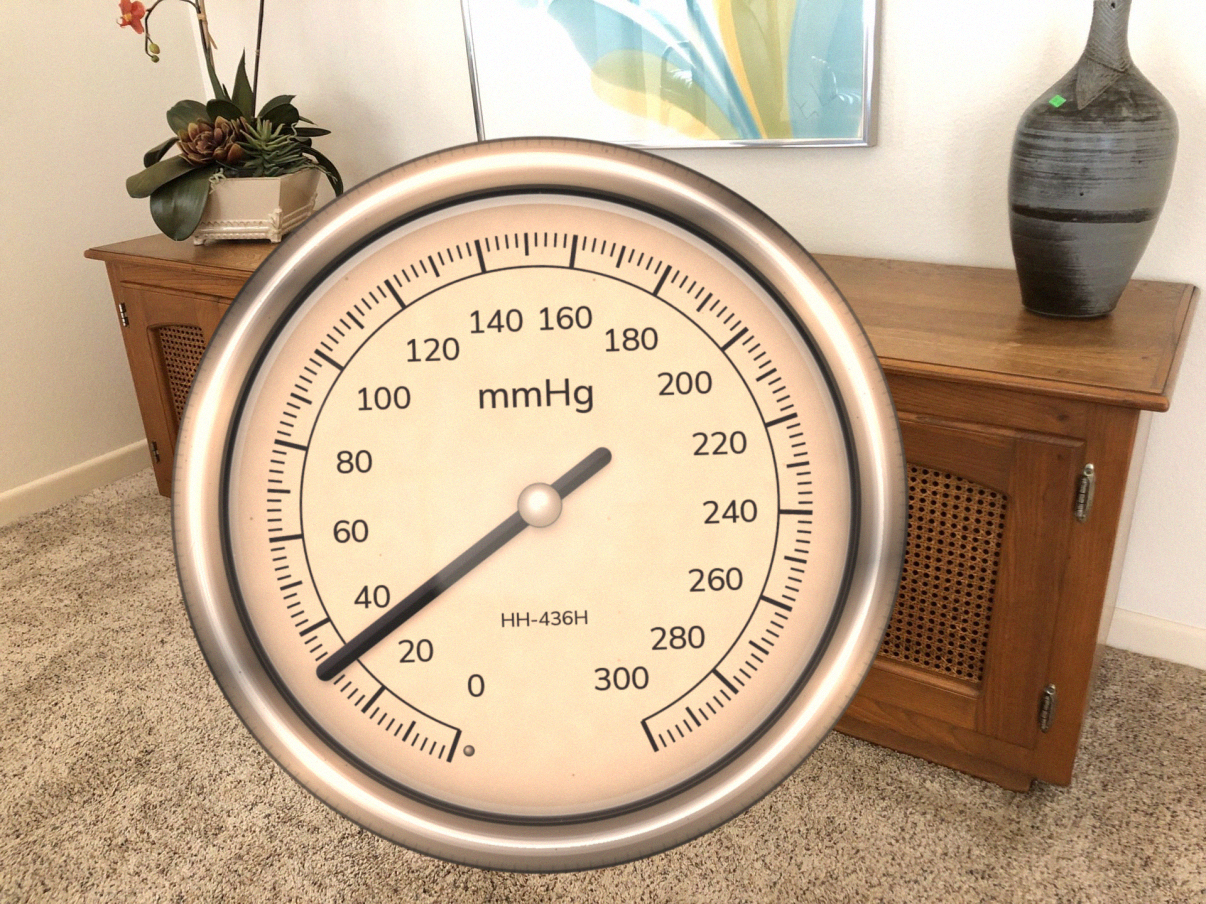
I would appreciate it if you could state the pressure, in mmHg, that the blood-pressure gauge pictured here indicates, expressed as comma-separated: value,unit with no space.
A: 31,mmHg
